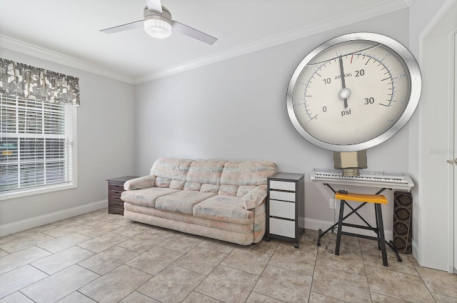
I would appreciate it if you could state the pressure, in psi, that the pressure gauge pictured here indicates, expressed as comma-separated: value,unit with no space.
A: 15,psi
